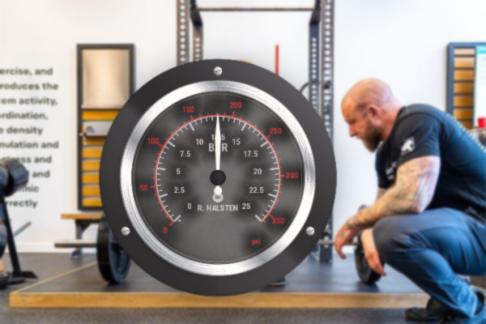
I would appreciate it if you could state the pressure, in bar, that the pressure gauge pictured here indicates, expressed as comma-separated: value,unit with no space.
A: 12.5,bar
